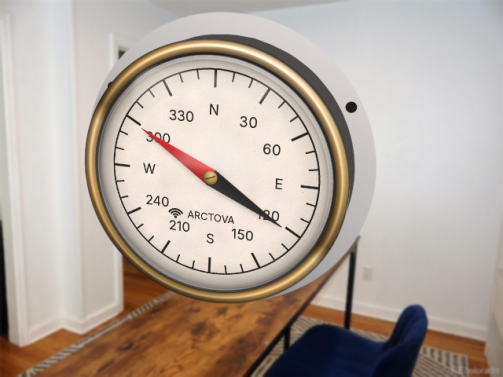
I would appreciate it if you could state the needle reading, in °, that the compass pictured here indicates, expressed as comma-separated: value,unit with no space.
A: 300,°
